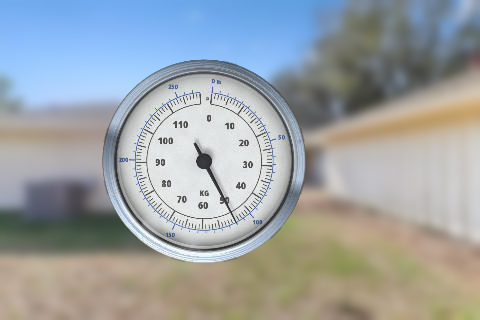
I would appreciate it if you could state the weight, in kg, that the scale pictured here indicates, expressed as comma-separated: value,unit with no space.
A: 50,kg
